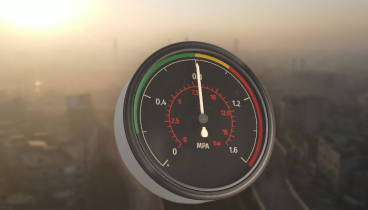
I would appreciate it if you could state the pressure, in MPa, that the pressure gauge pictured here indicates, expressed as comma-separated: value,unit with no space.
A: 0.8,MPa
